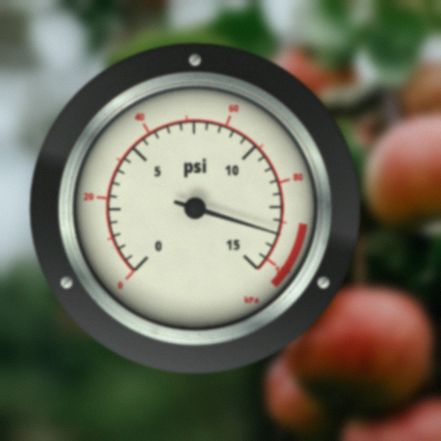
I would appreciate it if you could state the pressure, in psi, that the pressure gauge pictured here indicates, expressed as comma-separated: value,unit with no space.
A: 13.5,psi
